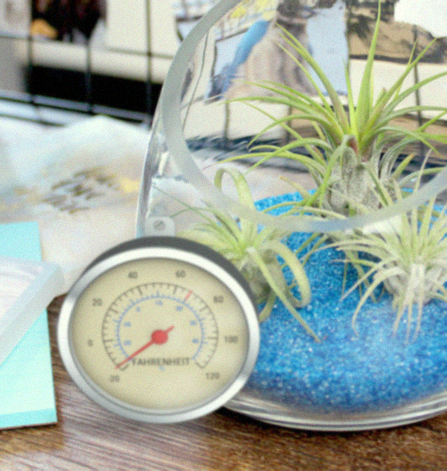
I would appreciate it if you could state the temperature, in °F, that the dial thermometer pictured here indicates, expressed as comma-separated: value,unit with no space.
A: -16,°F
